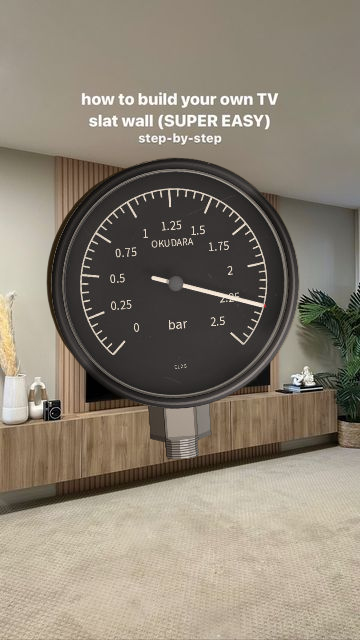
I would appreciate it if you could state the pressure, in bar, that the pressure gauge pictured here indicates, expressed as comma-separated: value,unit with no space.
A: 2.25,bar
